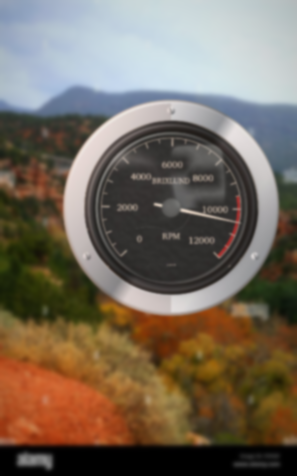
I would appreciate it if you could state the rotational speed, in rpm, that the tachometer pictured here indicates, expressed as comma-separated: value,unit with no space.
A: 10500,rpm
